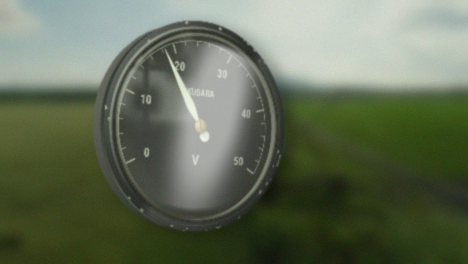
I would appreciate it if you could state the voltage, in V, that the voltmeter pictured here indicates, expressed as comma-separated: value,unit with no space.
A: 18,V
